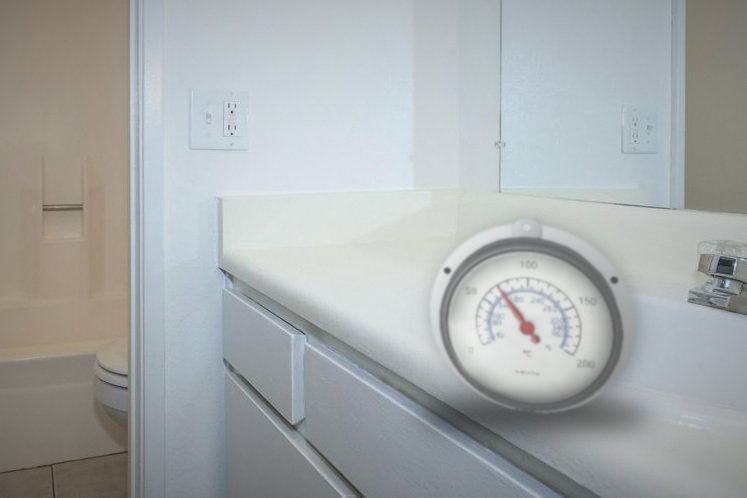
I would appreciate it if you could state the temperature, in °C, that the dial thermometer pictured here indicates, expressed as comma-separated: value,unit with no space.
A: 70,°C
